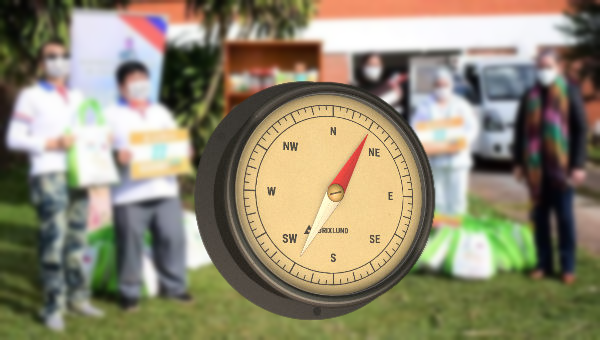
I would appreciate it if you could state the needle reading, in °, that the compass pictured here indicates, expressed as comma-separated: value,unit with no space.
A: 30,°
